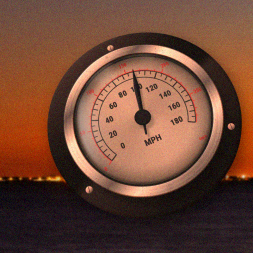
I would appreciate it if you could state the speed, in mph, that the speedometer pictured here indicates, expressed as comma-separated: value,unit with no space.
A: 100,mph
